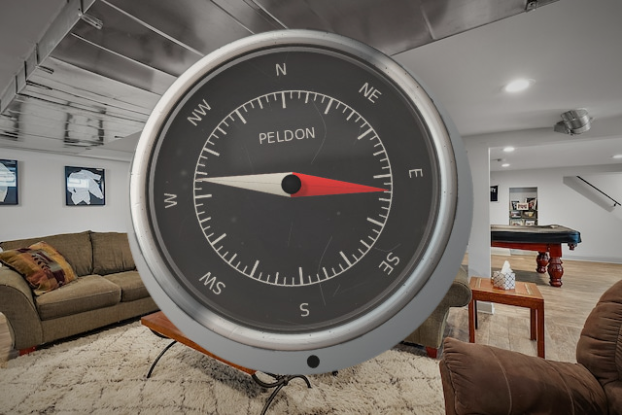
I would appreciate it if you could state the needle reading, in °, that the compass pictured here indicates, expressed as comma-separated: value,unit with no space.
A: 100,°
